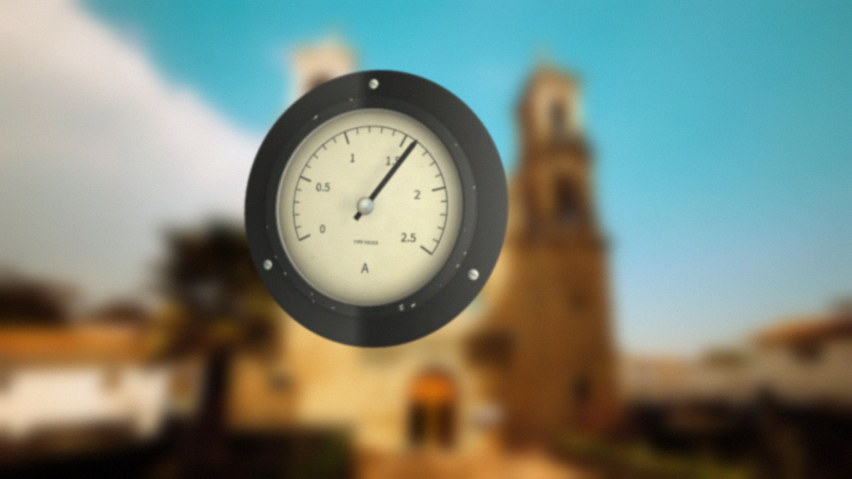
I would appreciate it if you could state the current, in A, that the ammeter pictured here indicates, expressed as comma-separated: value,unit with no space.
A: 1.6,A
